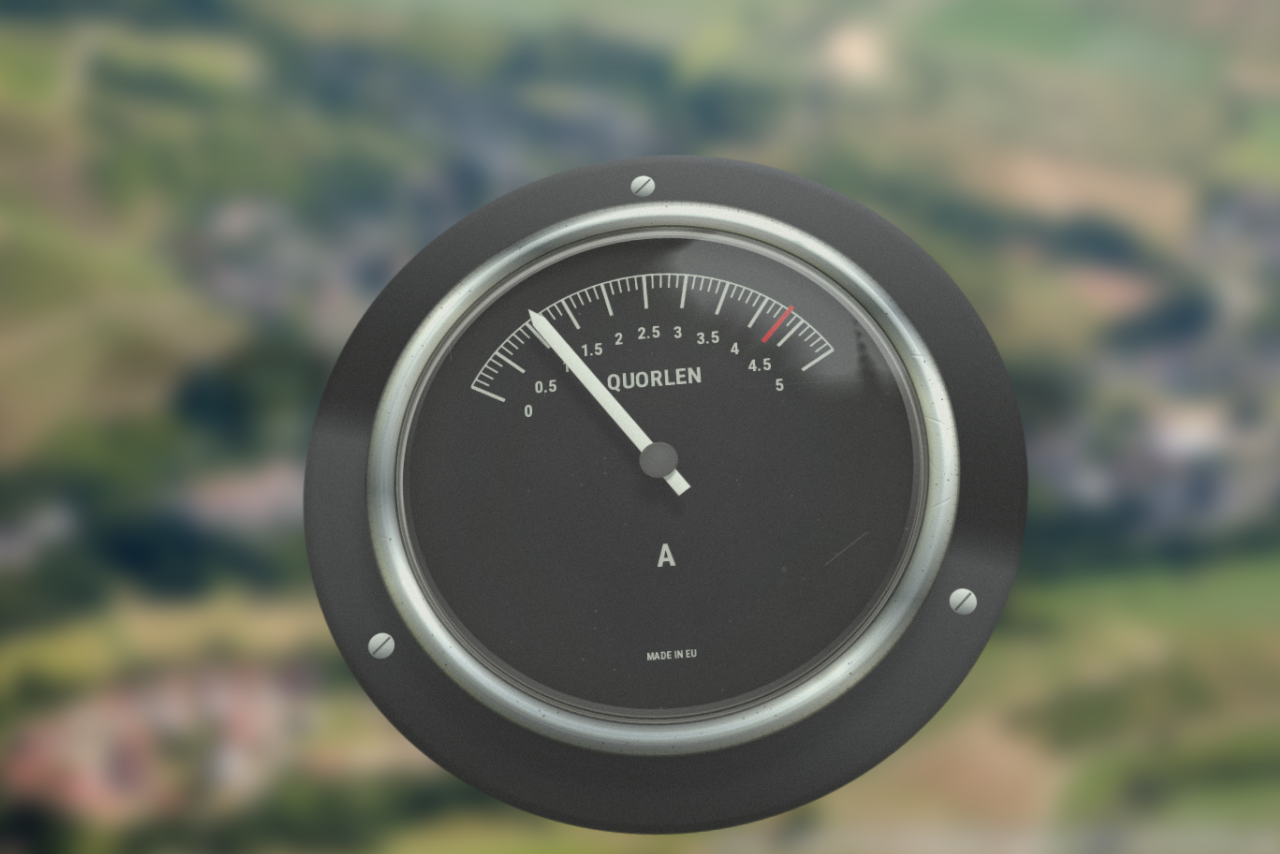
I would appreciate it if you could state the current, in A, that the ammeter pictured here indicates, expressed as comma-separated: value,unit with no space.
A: 1.1,A
